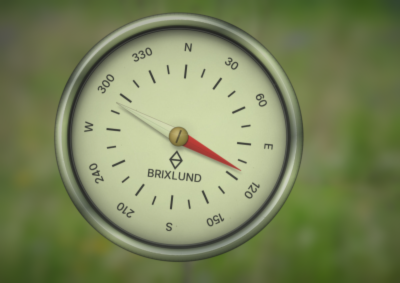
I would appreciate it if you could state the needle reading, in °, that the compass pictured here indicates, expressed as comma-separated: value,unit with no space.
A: 112.5,°
